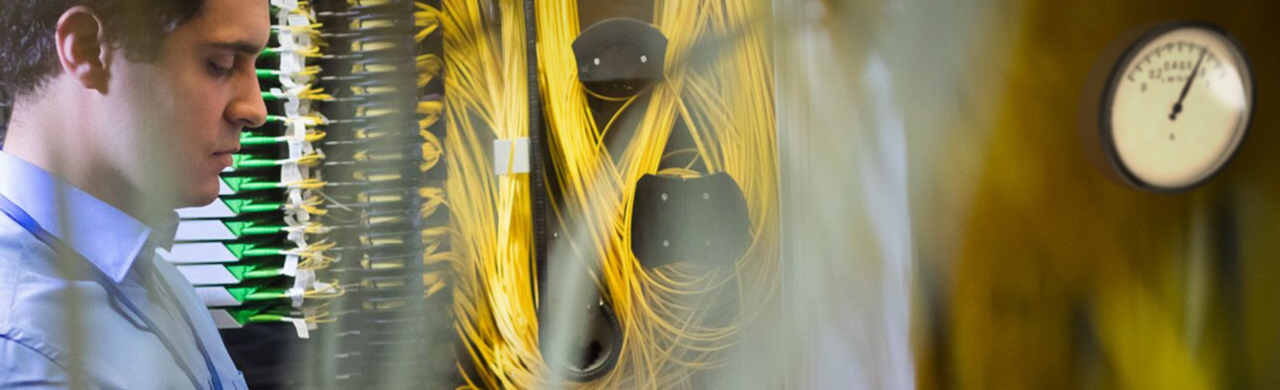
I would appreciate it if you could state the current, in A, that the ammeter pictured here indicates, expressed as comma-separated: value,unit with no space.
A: 0.7,A
